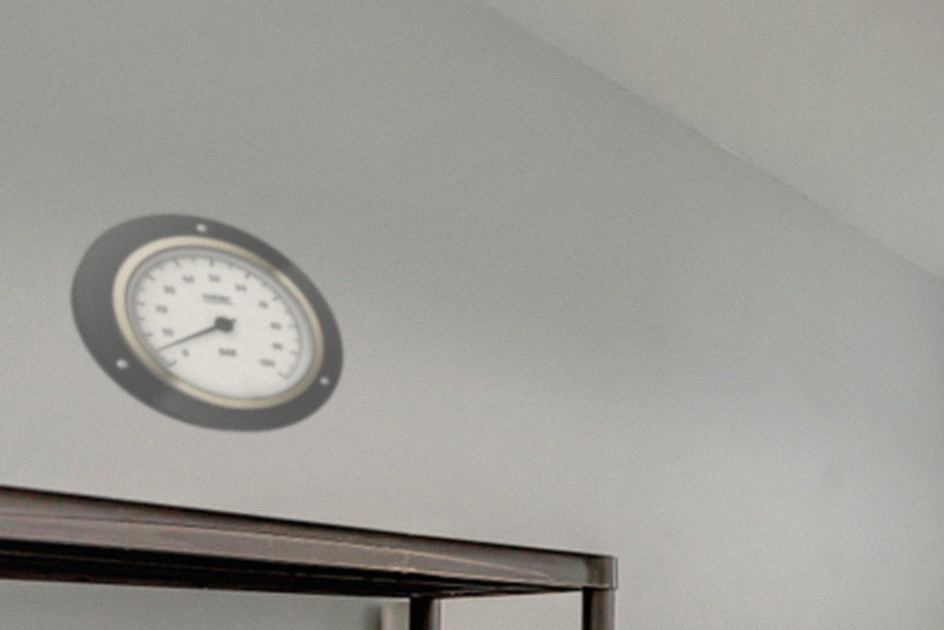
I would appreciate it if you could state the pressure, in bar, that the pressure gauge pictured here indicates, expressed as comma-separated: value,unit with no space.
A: 5,bar
